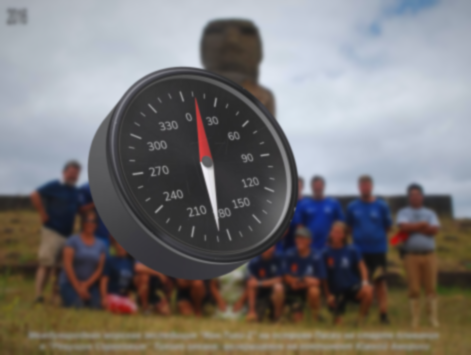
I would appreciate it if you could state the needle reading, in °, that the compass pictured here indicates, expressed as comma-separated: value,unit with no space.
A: 10,°
